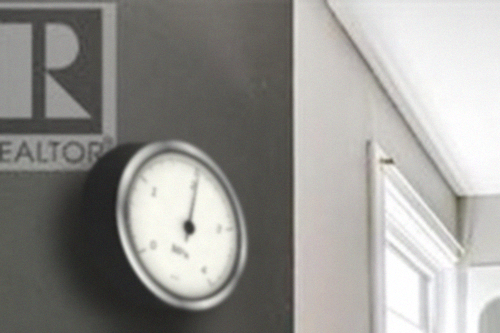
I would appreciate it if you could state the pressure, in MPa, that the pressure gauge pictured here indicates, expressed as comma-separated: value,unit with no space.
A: 2,MPa
